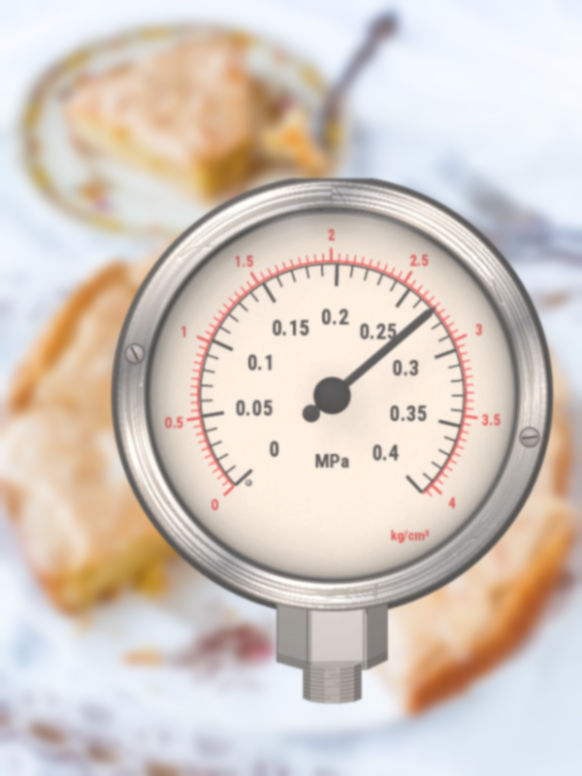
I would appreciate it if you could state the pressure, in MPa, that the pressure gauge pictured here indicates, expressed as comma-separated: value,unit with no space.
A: 0.27,MPa
